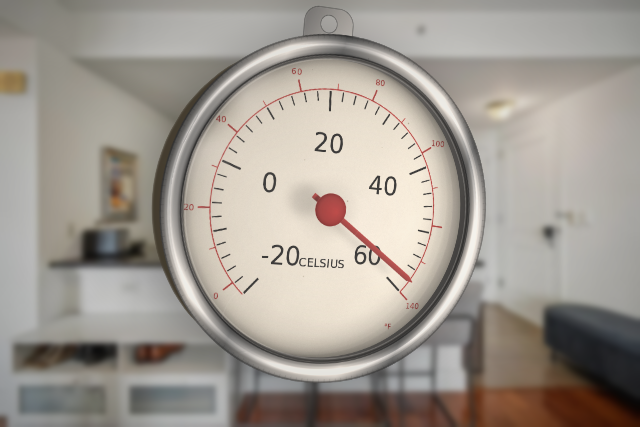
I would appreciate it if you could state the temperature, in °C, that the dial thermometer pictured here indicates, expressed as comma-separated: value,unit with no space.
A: 58,°C
